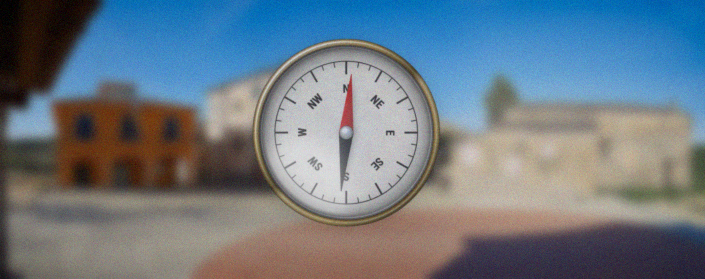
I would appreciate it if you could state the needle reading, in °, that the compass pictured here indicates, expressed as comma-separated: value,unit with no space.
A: 5,°
